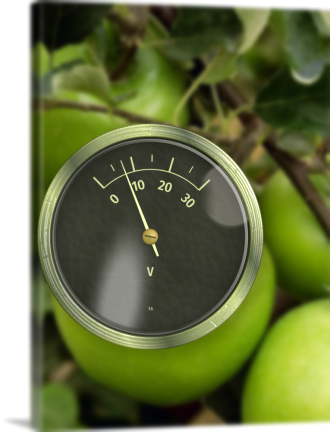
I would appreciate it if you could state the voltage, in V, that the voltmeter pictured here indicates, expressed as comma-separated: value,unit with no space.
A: 7.5,V
